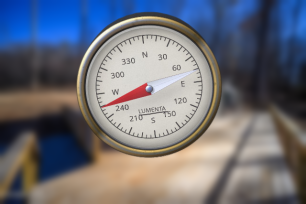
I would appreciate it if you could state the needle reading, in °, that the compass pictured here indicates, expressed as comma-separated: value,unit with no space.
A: 255,°
